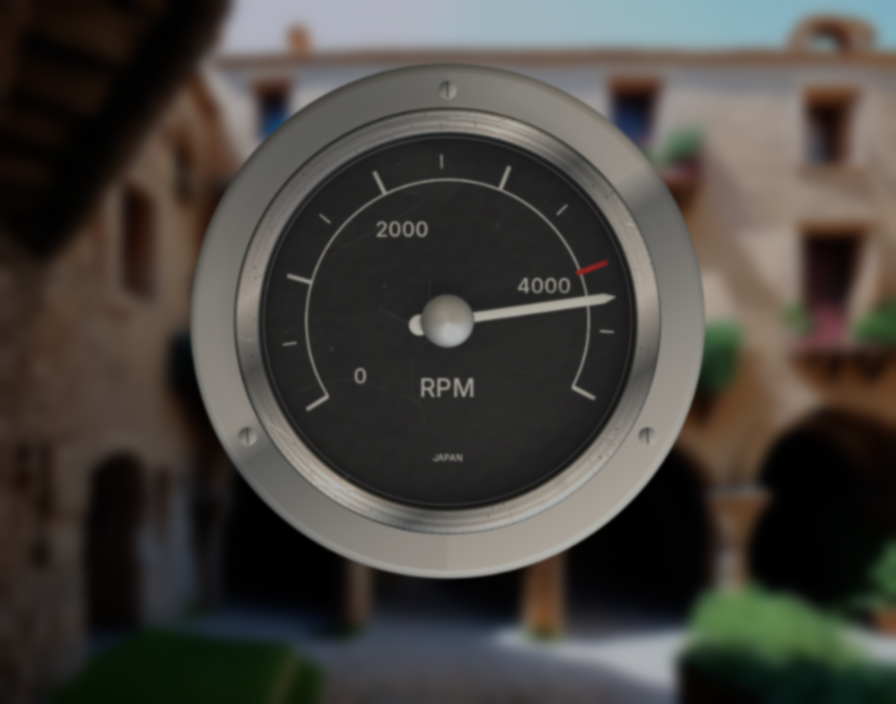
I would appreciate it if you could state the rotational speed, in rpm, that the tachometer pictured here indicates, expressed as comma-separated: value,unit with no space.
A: 4250,rpm
